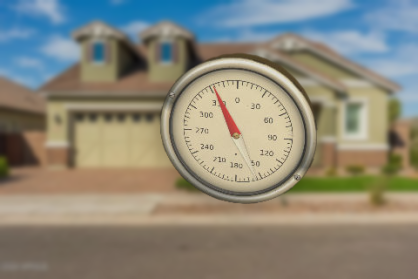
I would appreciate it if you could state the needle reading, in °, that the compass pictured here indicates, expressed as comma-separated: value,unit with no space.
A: 335,°
